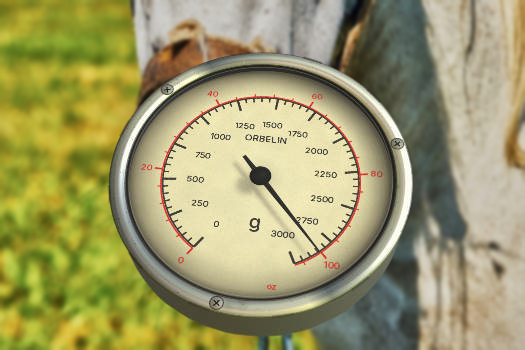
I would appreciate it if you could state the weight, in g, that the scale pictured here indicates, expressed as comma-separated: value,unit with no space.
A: 2850,g
